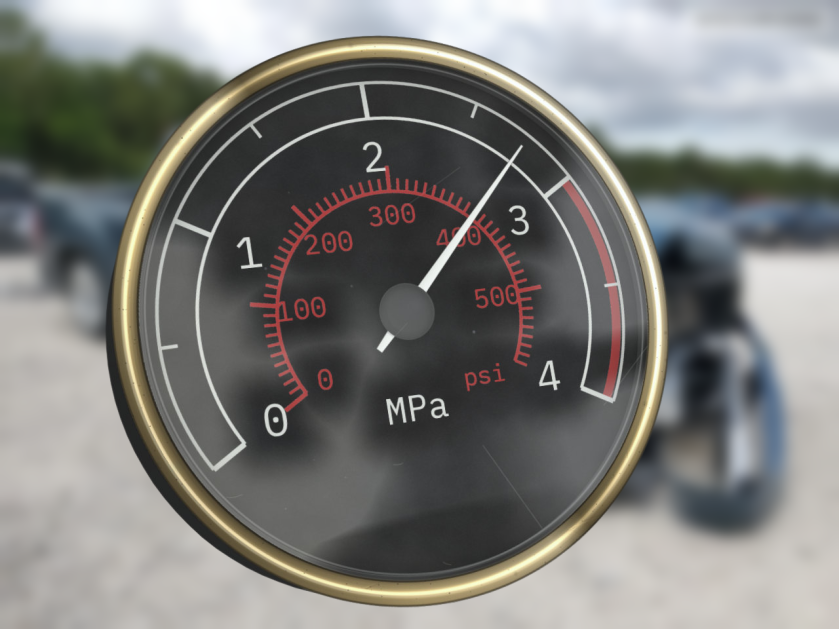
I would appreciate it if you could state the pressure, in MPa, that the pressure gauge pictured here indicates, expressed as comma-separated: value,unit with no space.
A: 2.75,MPa
